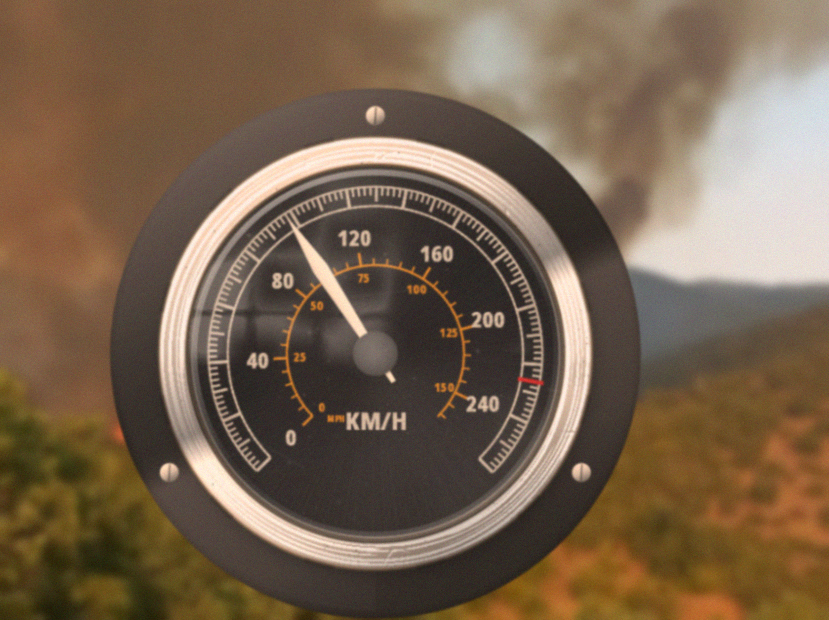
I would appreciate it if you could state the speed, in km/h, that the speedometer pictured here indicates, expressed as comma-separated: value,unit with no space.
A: 98,km/h
